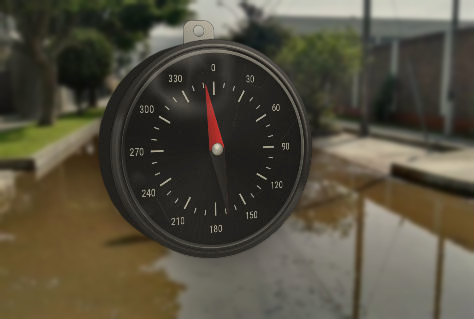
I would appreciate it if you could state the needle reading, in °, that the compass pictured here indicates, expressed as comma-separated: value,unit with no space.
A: 350,°
